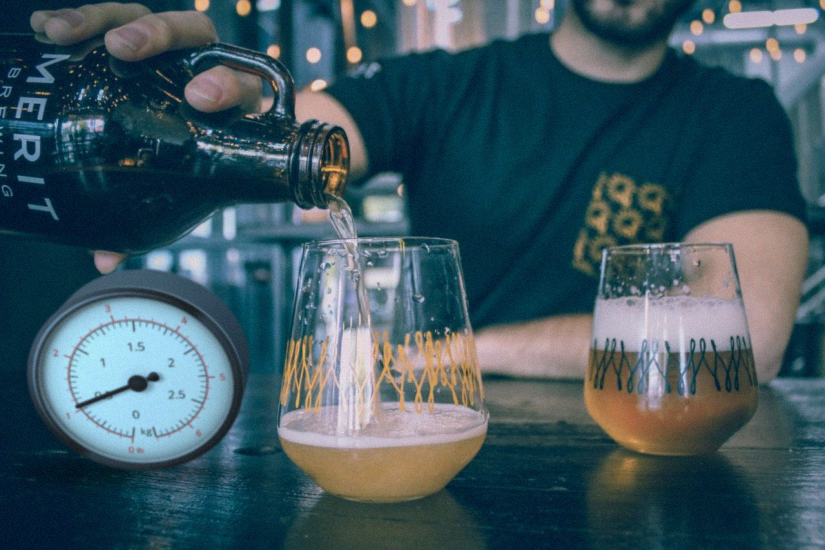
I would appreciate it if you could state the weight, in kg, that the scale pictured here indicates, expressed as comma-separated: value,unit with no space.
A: 0.5,kg
